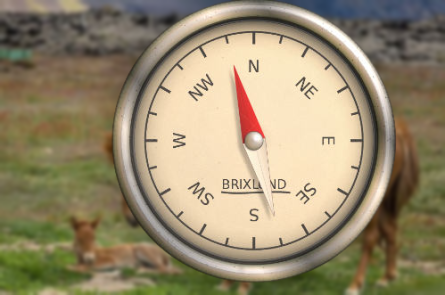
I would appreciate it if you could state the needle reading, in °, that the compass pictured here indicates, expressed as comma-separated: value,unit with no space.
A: 345,°
